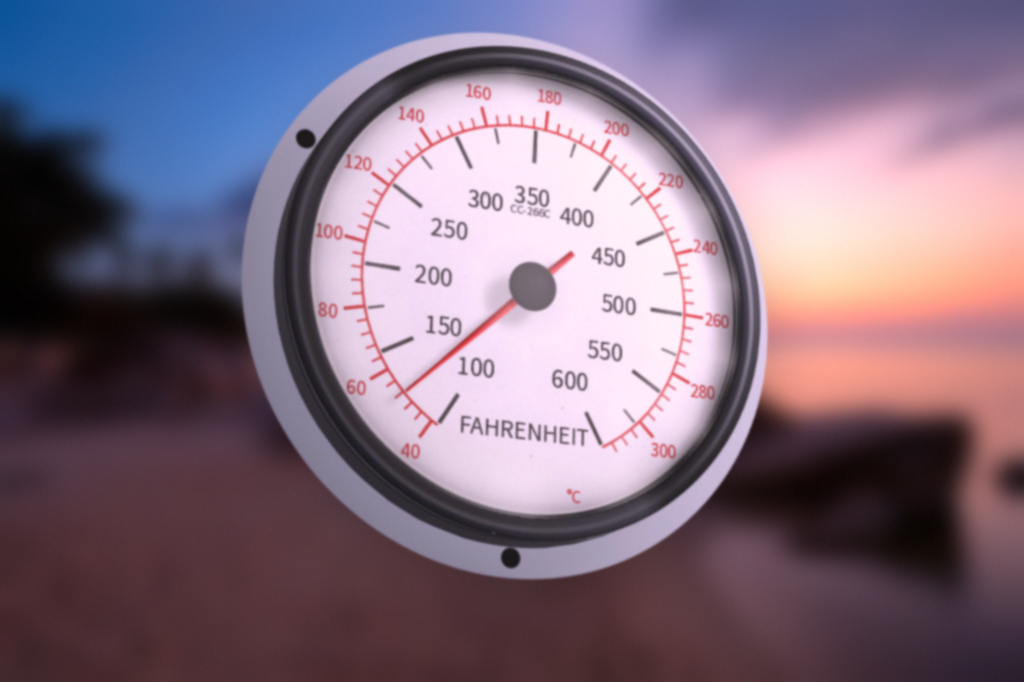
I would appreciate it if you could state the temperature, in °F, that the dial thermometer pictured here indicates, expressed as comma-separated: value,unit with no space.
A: 125,°F
